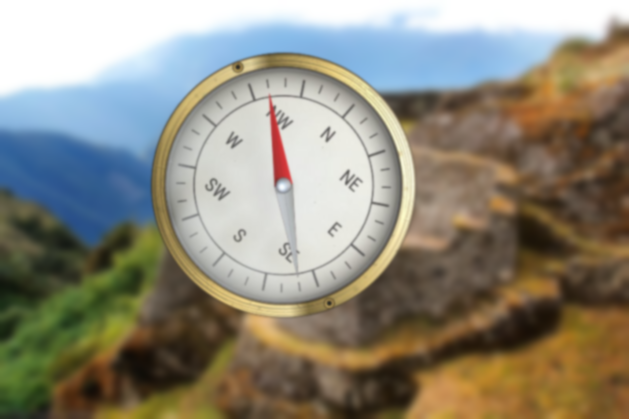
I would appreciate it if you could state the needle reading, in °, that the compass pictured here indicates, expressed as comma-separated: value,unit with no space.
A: 310,°
